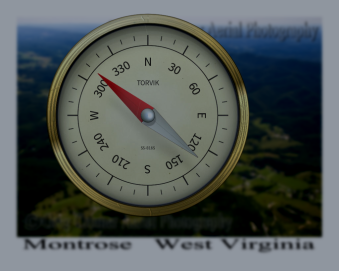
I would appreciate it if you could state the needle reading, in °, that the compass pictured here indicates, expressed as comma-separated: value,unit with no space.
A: 310,°
